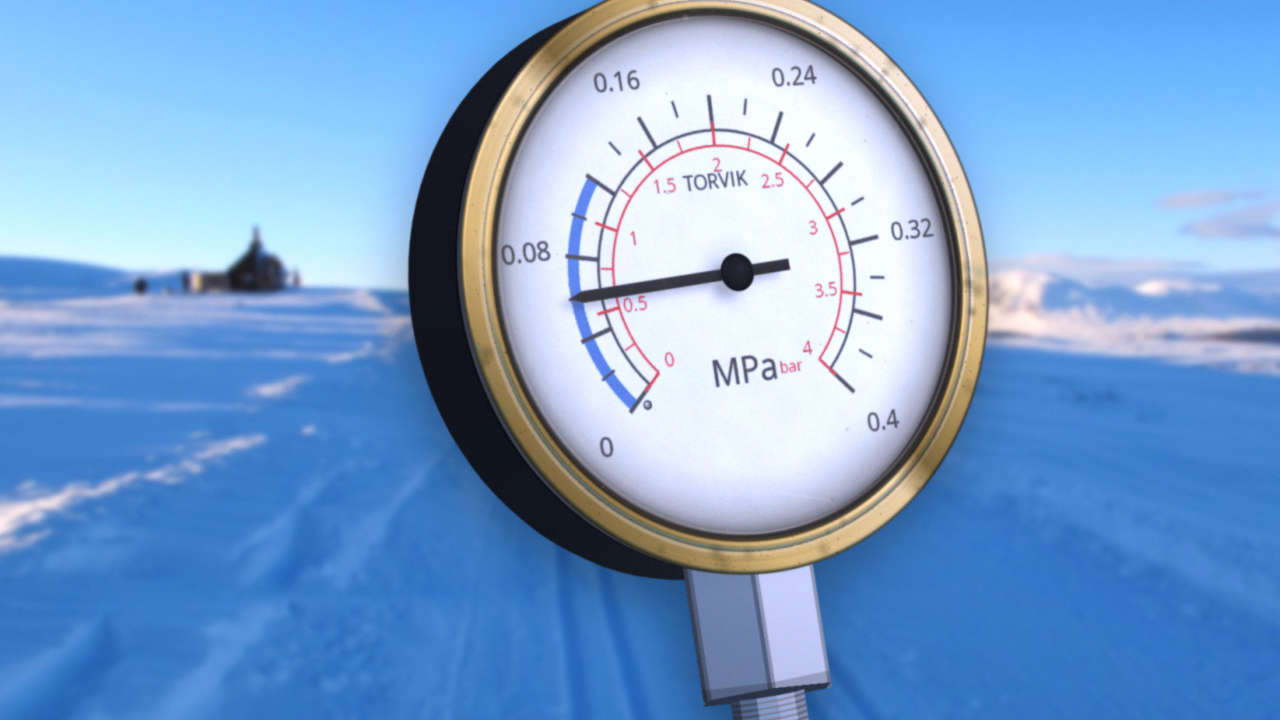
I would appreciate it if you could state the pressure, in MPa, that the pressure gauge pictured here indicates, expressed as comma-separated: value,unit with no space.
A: 0.06,MPa
